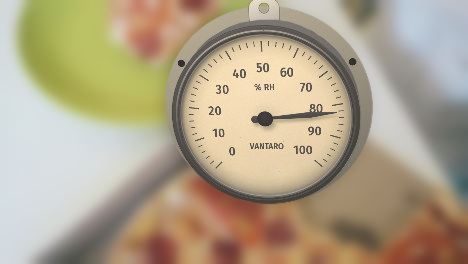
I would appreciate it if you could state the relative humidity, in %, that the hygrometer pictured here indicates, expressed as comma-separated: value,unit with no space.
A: 82,%
